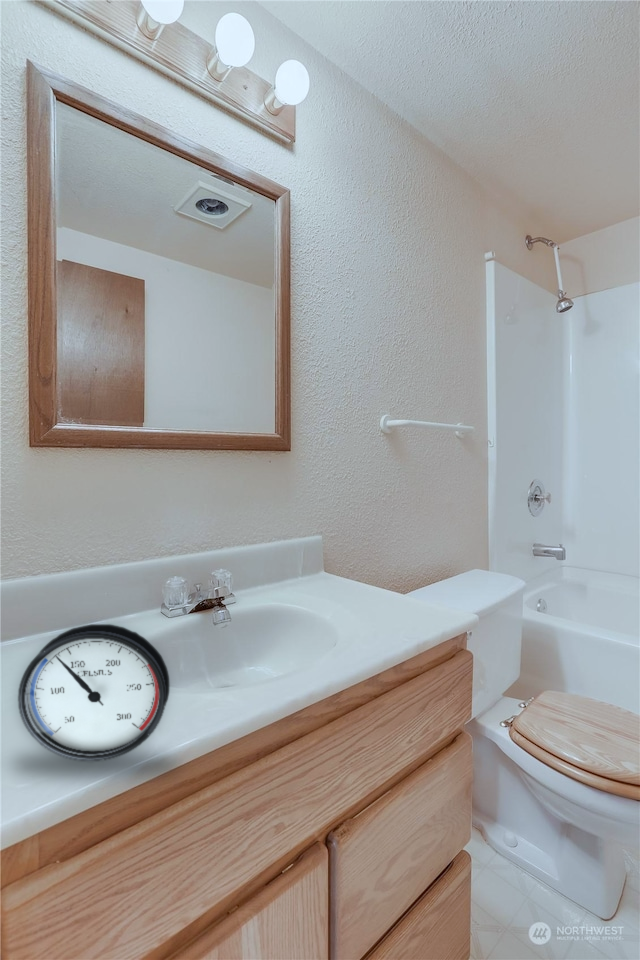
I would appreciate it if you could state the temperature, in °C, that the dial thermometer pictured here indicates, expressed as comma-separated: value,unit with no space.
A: 140,°C
